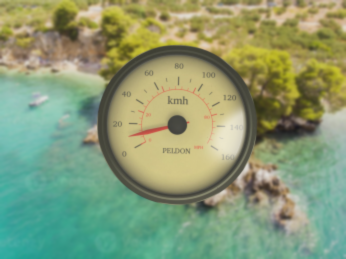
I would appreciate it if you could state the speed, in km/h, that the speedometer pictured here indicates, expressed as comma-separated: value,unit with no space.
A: 10,km/h
